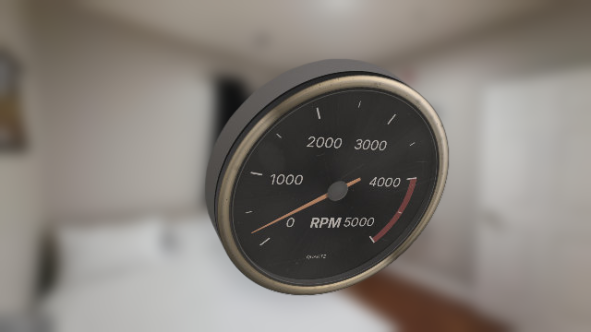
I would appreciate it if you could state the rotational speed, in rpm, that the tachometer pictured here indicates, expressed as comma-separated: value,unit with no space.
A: 250,rpm
